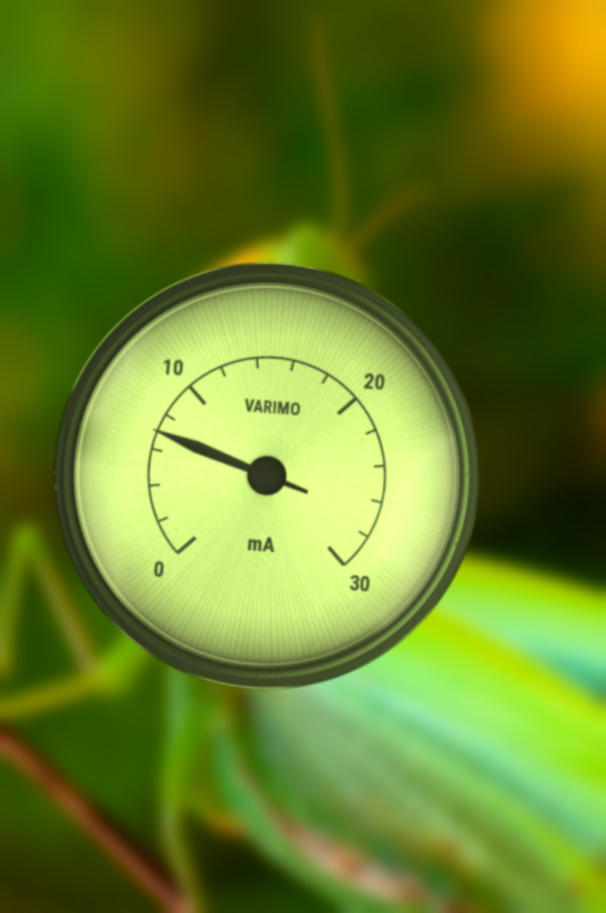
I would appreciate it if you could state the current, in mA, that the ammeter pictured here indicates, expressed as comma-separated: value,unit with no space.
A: 7,mA
